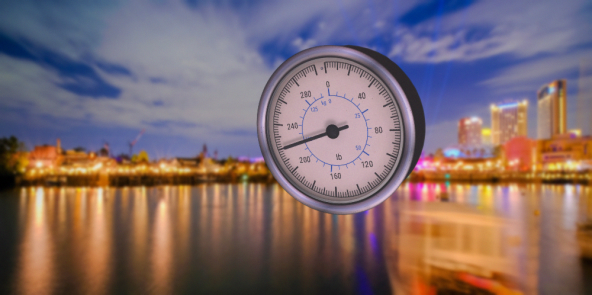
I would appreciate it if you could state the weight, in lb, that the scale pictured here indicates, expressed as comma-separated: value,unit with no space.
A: 220,lb
